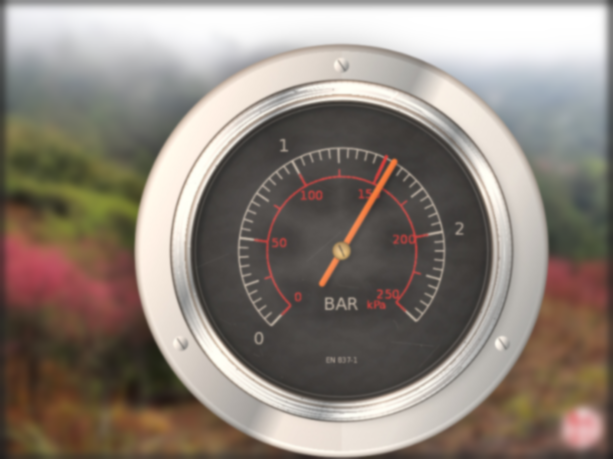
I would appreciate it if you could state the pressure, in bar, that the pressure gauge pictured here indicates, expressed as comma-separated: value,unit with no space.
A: 1.55,bar
